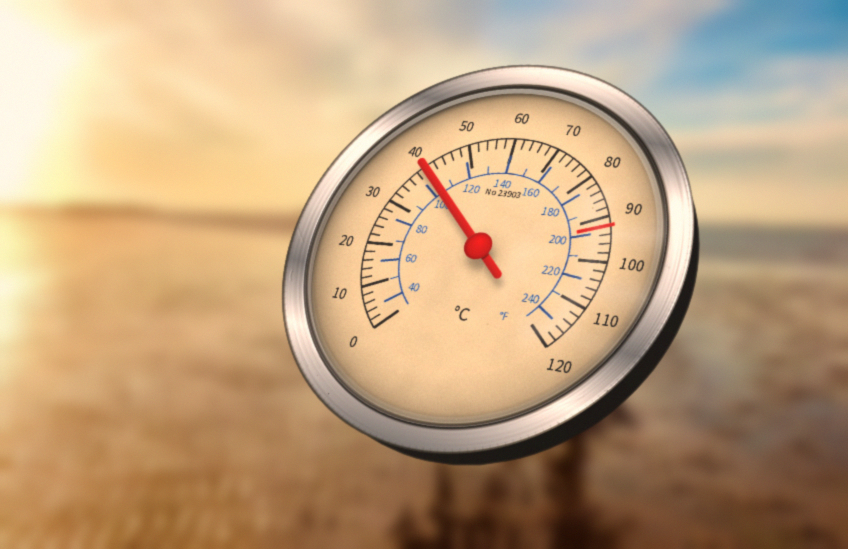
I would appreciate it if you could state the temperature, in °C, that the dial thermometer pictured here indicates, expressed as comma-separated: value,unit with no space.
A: 40,°C
